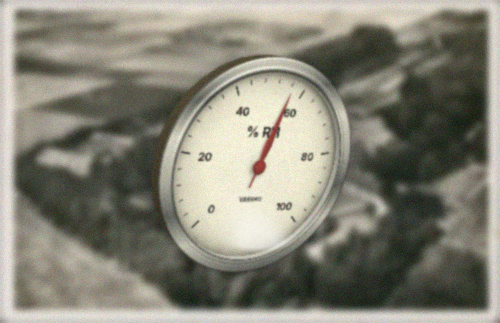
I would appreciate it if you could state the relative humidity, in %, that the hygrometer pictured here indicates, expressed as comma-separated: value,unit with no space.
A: 56,%
